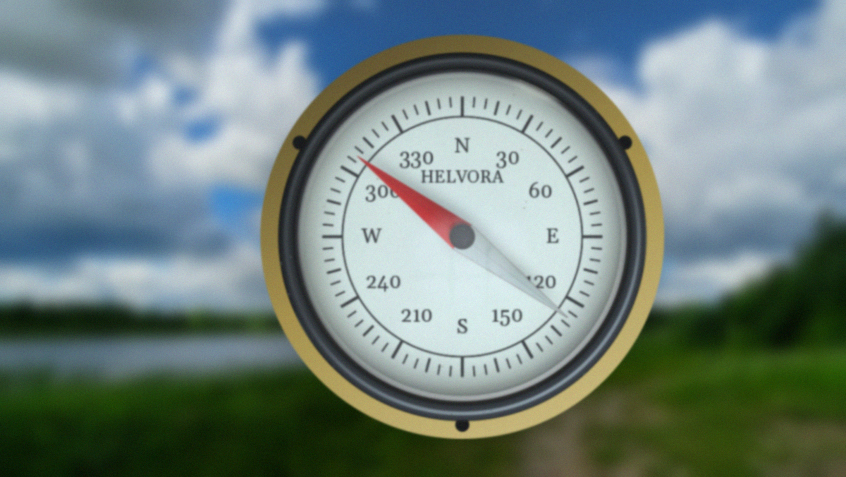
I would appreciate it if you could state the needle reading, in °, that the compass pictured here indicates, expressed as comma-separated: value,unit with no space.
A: 307.5,°
